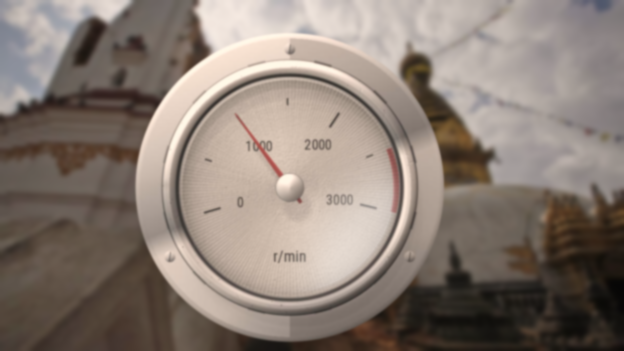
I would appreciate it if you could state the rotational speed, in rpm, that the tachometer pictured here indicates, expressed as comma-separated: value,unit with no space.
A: 1000,rpm
